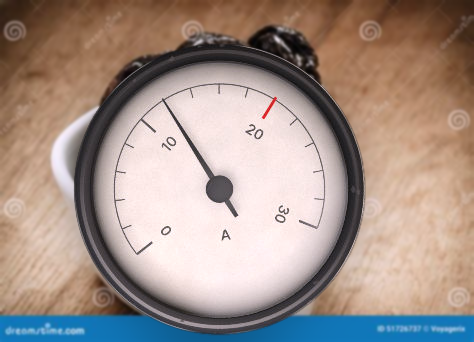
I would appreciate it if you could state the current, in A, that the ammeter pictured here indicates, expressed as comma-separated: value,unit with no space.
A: 12,A
